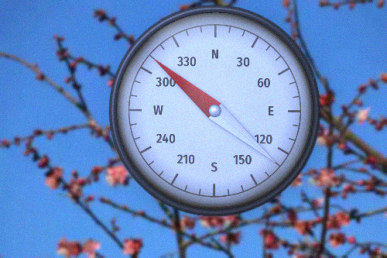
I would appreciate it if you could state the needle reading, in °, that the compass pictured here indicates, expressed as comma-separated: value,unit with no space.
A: 310,°
